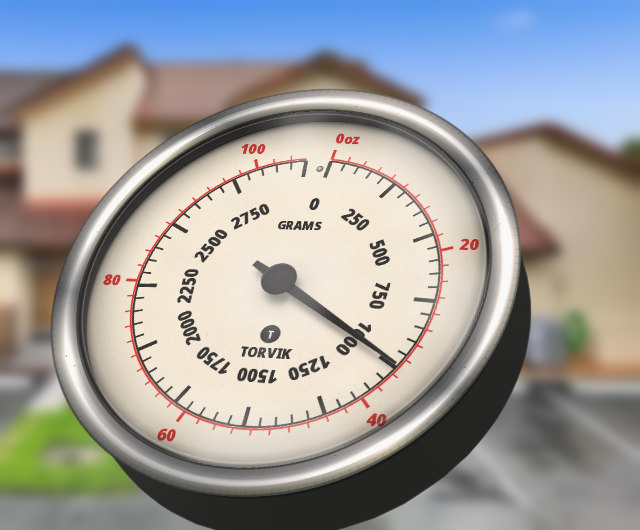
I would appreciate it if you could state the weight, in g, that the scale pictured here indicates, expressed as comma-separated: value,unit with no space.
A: 1000,g
